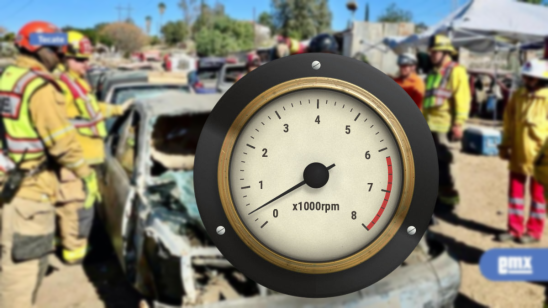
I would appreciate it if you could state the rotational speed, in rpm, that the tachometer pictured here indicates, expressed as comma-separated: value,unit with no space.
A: 400,rpm
